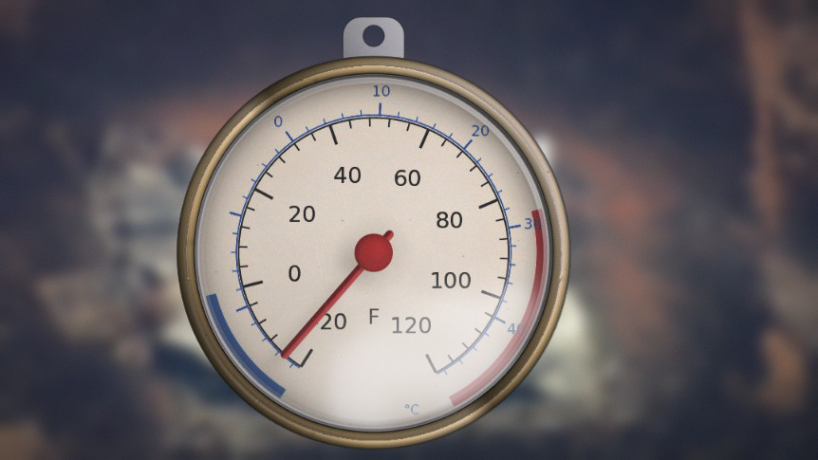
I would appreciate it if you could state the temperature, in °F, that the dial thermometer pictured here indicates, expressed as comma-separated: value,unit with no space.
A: -16,°F
